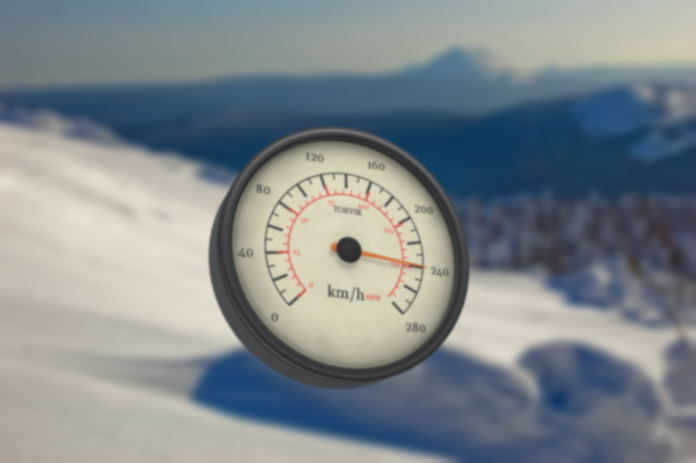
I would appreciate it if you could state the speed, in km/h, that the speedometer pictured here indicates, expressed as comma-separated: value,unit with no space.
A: 240,km/h
